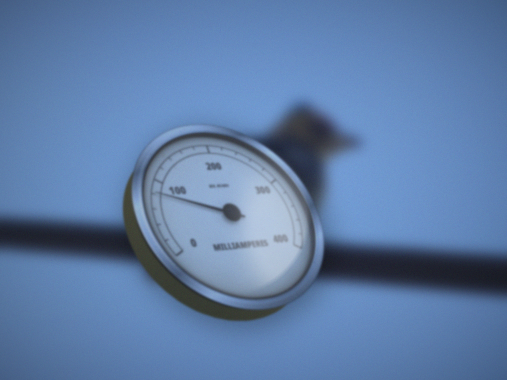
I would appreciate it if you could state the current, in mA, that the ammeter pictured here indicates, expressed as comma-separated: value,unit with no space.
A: 80,mA
